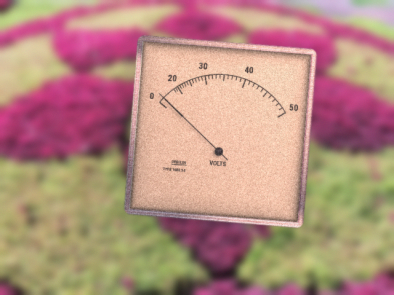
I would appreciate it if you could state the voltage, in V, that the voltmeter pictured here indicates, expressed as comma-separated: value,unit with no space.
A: 10,V
